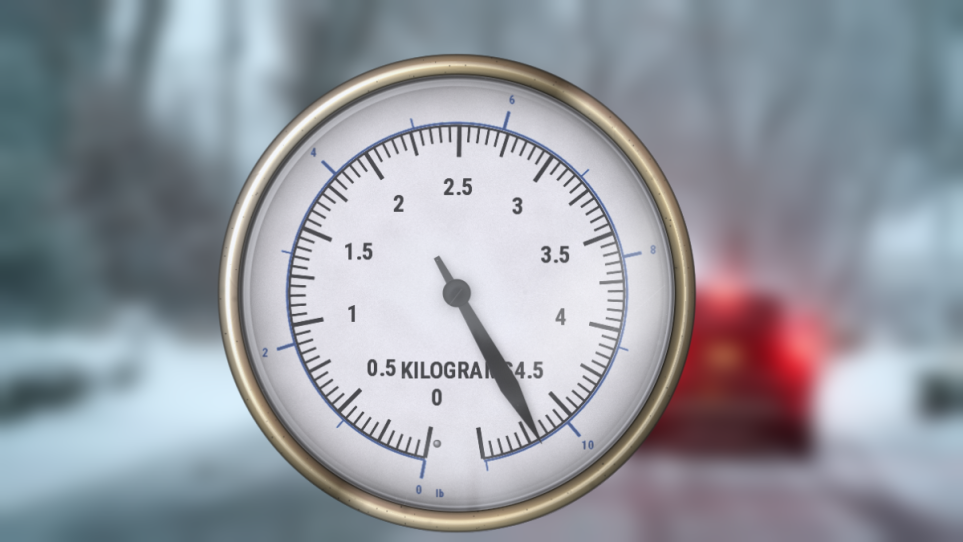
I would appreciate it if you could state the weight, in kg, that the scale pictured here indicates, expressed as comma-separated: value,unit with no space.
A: 4.7,kg
